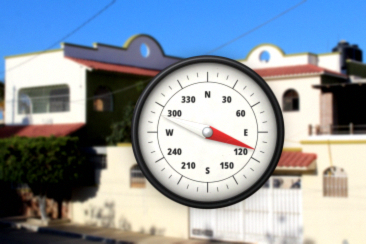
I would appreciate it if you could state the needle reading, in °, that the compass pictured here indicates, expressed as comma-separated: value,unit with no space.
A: 110,°
